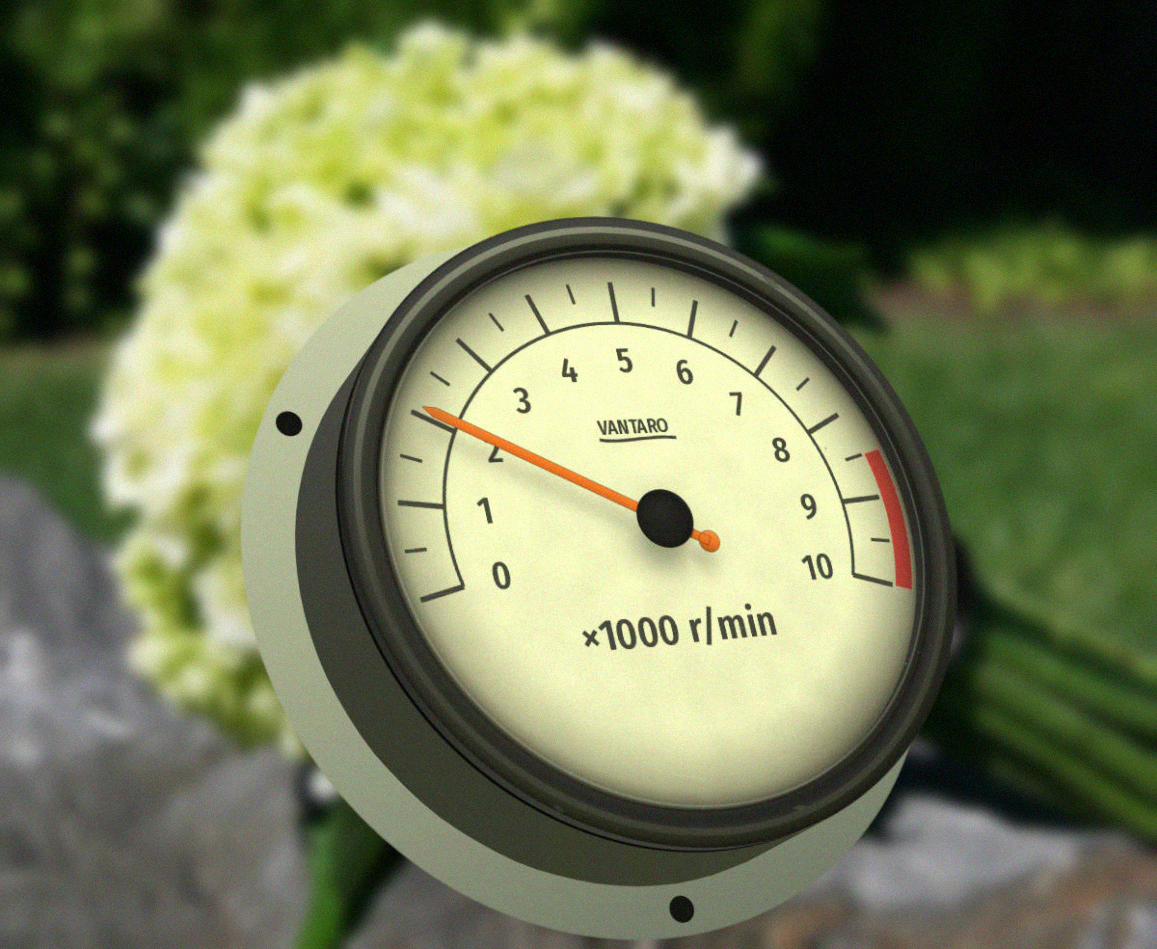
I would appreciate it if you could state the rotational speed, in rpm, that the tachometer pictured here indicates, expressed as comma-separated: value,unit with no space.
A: 2000,rpm
